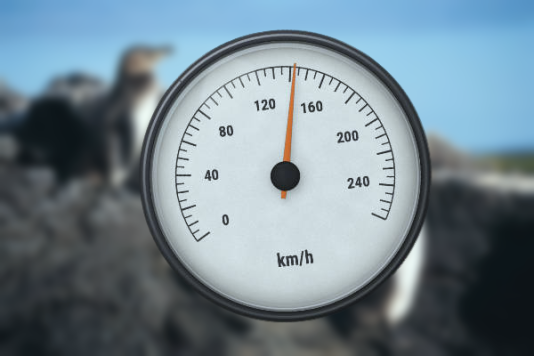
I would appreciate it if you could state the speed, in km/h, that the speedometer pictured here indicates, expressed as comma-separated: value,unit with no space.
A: 142.5,km/h
